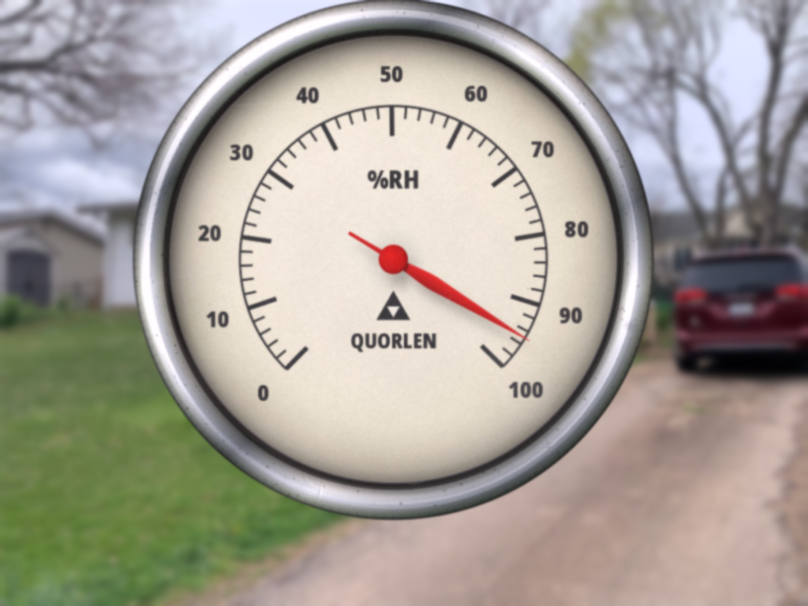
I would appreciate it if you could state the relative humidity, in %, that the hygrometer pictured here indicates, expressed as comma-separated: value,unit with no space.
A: 95,%
